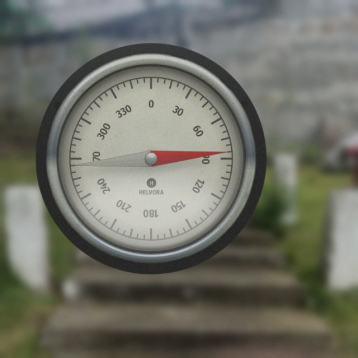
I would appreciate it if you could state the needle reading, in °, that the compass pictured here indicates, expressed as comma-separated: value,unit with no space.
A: 85,°
